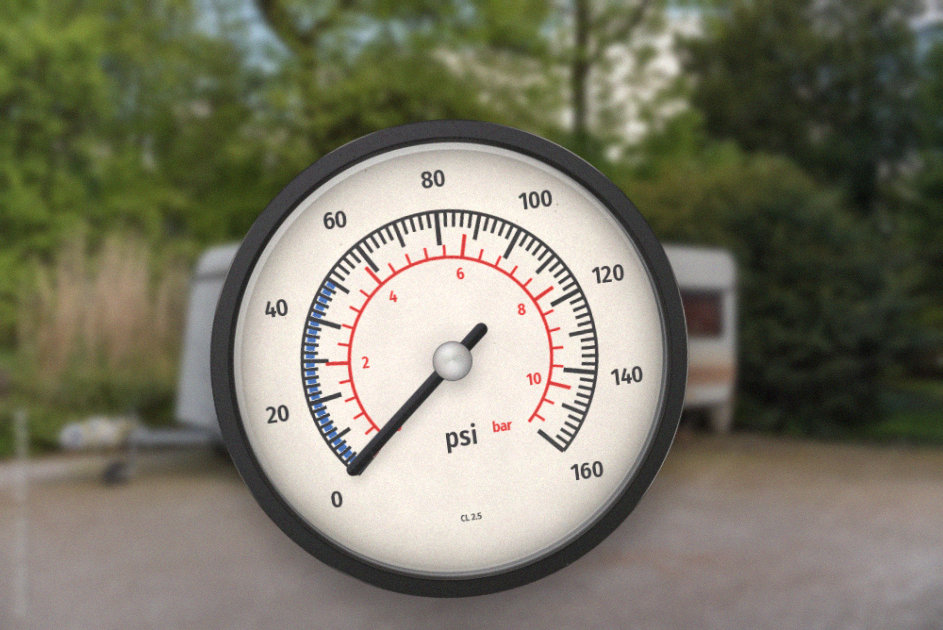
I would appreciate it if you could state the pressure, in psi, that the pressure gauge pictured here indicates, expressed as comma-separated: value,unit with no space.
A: 2,psi
